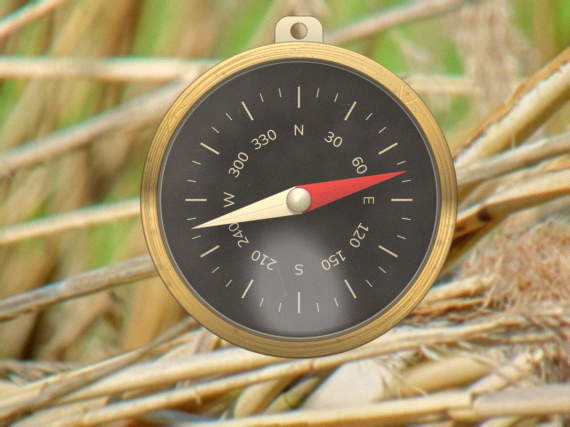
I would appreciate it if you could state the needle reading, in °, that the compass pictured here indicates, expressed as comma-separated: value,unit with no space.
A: 75,°
